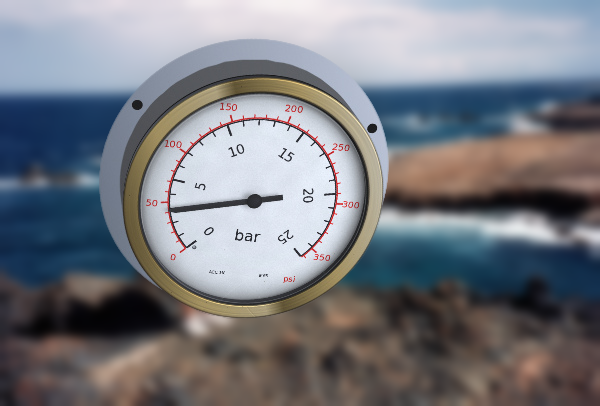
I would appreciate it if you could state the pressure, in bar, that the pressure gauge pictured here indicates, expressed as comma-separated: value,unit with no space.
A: 3,bar
